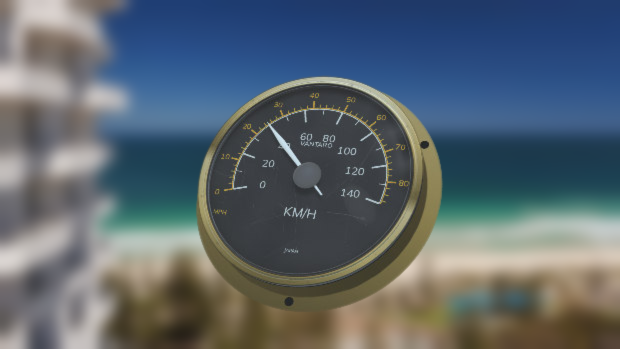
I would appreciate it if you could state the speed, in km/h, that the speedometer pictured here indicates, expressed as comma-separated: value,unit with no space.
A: 40,km/h
